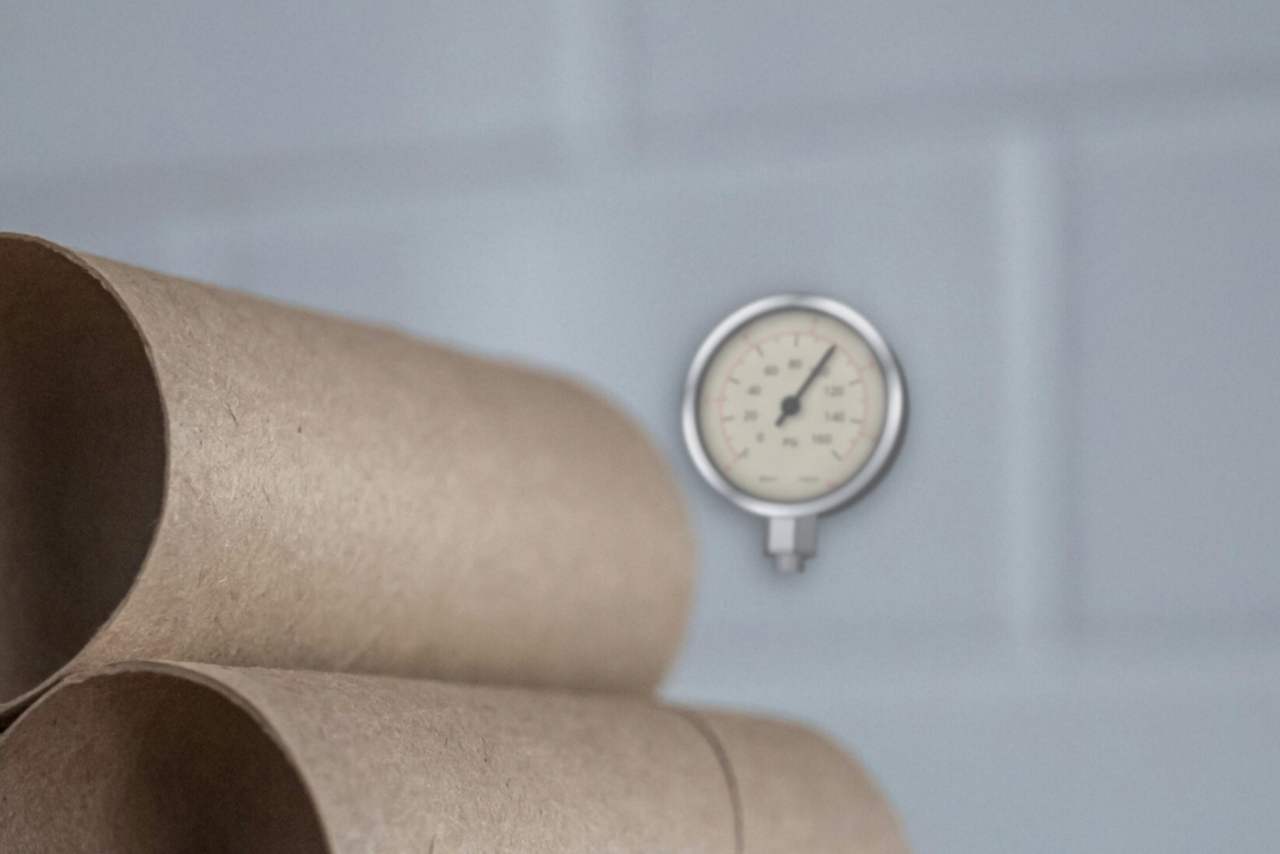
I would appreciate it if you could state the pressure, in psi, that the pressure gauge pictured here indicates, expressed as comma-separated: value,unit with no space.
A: 100,psi
